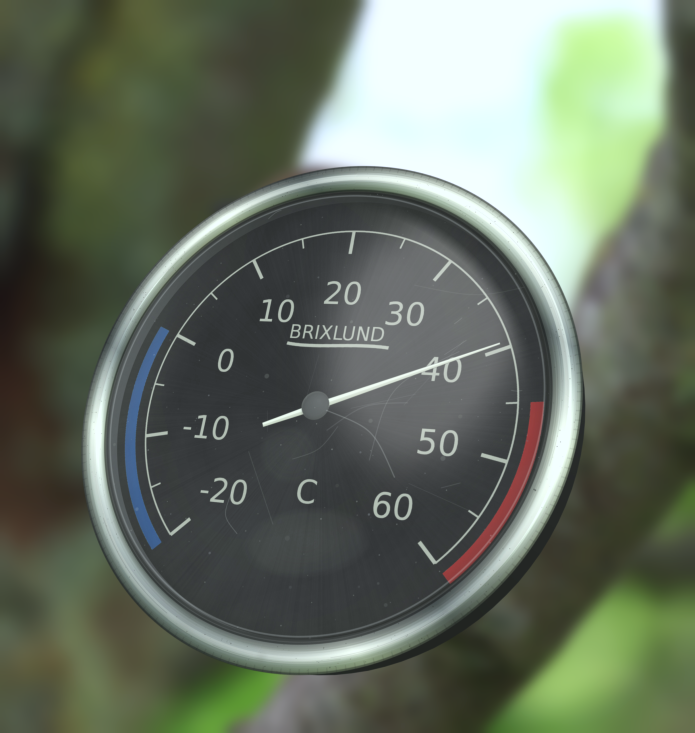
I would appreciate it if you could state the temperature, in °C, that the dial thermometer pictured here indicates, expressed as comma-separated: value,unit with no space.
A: 40,°C
